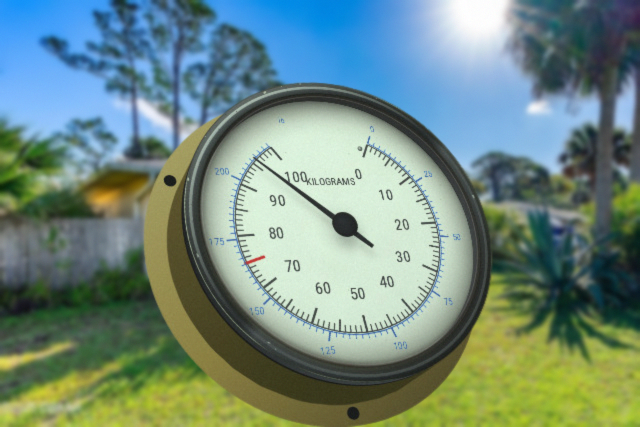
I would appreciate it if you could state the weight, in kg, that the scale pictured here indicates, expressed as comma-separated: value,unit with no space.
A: 95,kg
